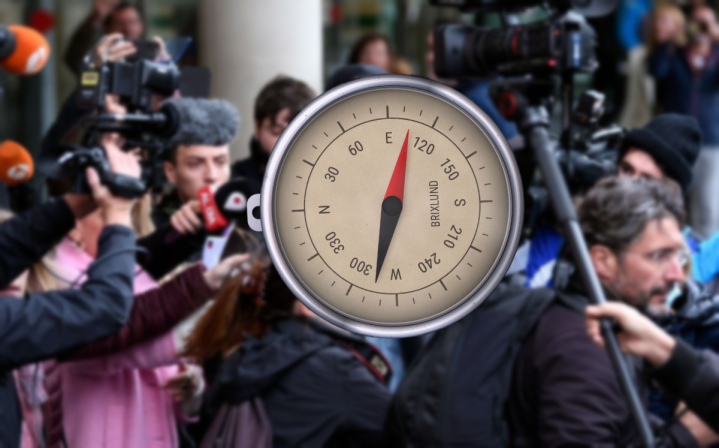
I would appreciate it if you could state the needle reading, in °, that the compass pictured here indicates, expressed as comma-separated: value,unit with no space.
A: 105,°
